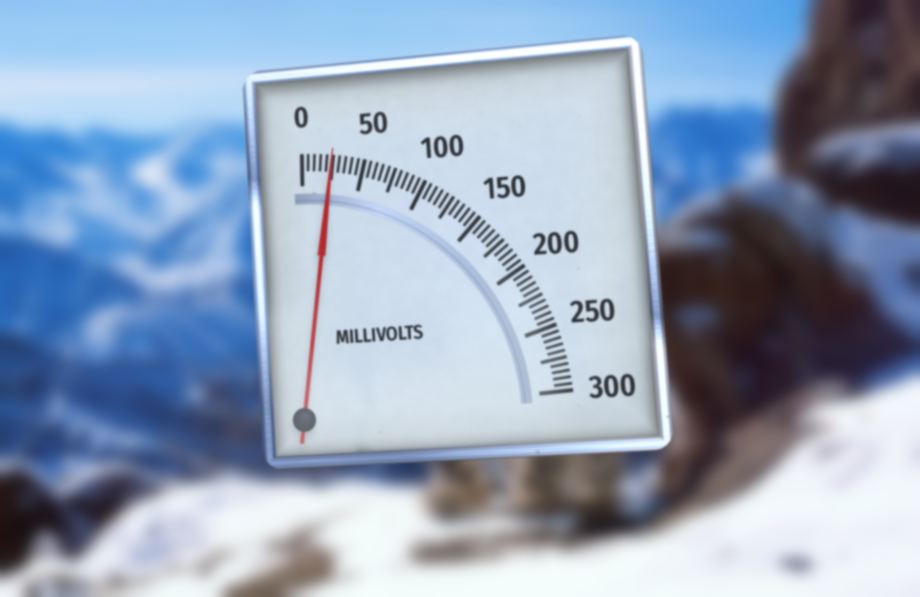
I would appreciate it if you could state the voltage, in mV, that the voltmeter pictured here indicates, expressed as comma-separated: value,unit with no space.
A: 25,mV
